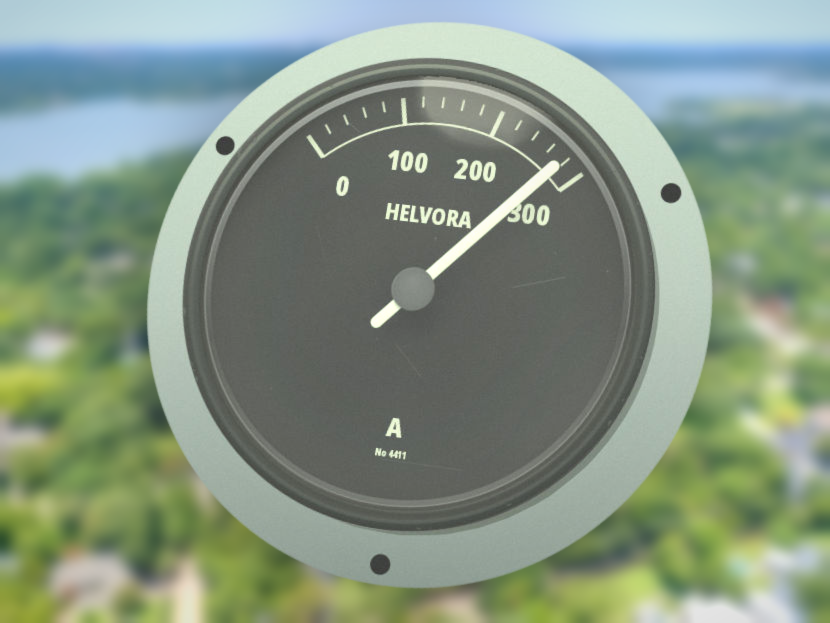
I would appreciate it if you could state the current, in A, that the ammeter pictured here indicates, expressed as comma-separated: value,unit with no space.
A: 280,A
